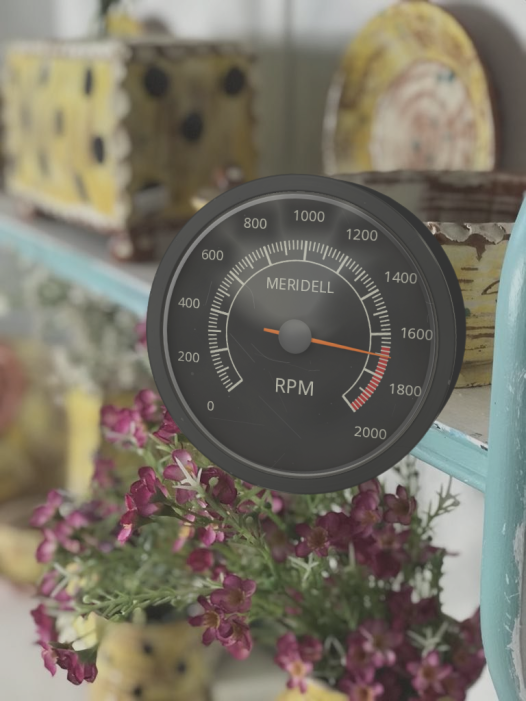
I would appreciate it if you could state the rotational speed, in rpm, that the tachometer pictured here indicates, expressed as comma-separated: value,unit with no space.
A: 1700,rpm
